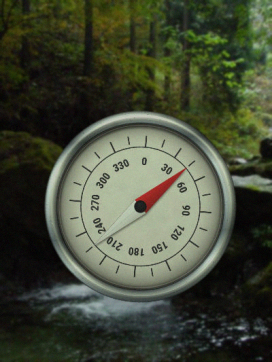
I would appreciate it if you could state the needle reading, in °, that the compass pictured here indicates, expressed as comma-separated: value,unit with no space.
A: 45,°
